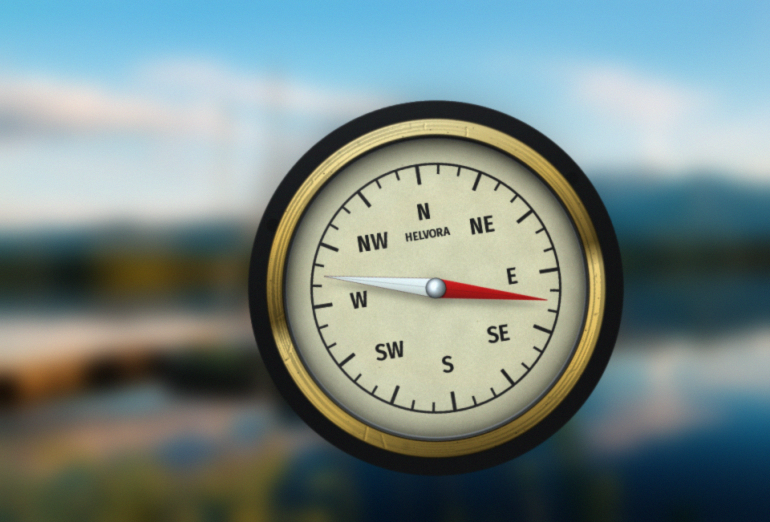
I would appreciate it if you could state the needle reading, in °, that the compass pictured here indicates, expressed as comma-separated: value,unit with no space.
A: 105,°
